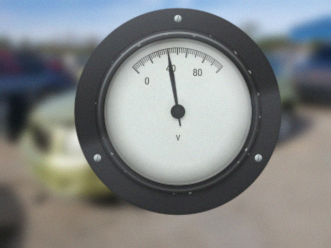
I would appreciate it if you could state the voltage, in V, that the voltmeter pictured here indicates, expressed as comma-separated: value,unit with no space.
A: 40,V
